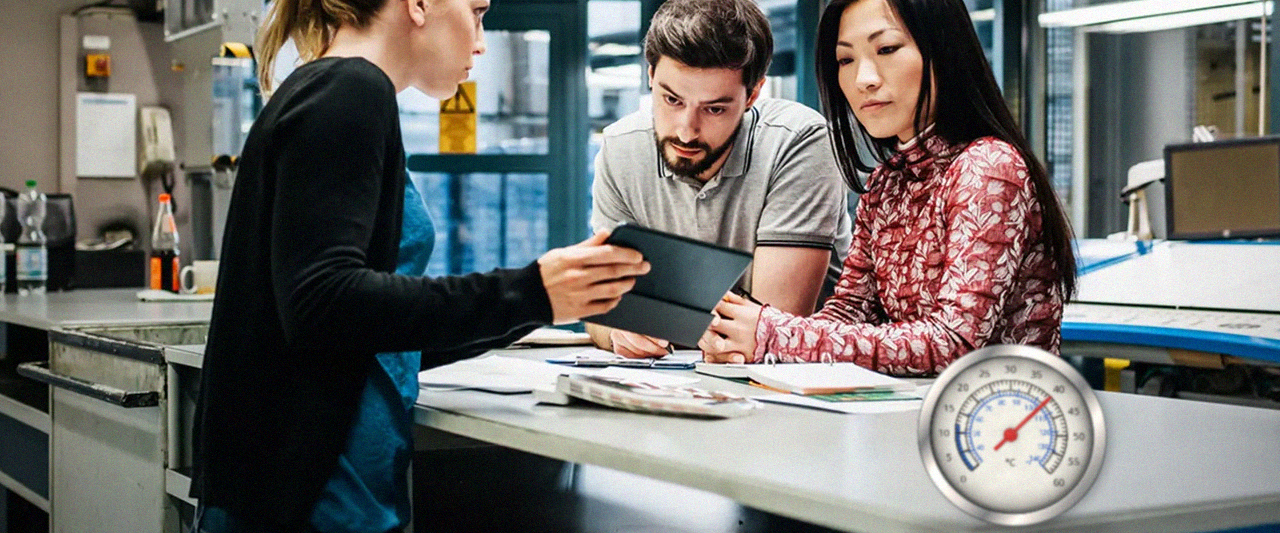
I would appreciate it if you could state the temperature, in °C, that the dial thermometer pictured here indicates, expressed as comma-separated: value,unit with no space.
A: 40,°C
